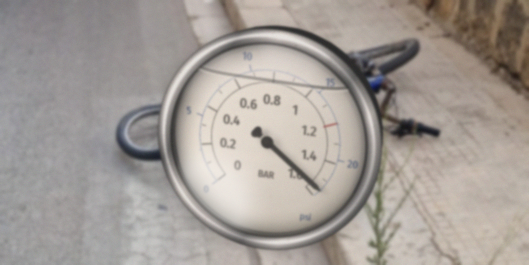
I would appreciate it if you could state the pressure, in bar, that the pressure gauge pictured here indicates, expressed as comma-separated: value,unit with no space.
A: 1.55,bar
